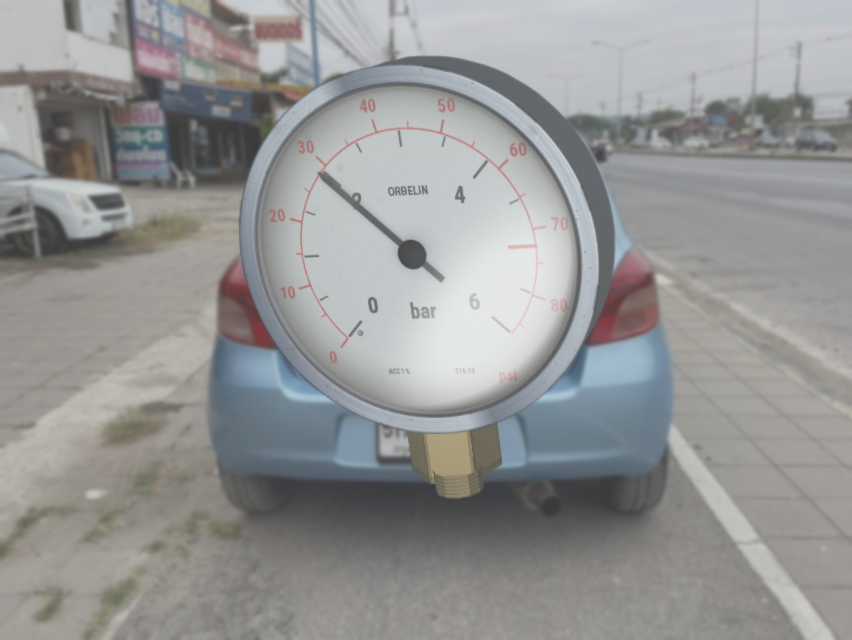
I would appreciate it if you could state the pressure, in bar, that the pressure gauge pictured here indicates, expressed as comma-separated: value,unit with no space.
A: 2,bar
